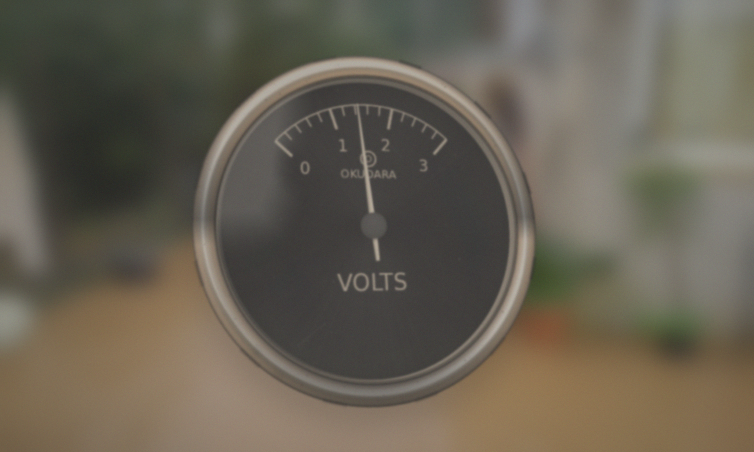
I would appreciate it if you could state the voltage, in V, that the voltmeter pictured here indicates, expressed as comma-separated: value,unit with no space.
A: 1.4,V
